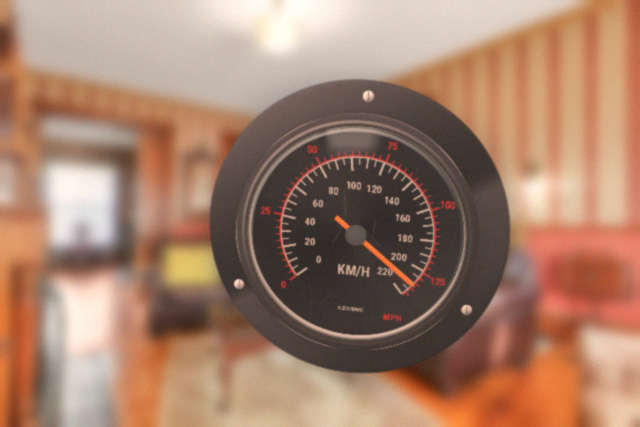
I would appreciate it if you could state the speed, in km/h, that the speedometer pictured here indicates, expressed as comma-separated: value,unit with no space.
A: 210,km/h
